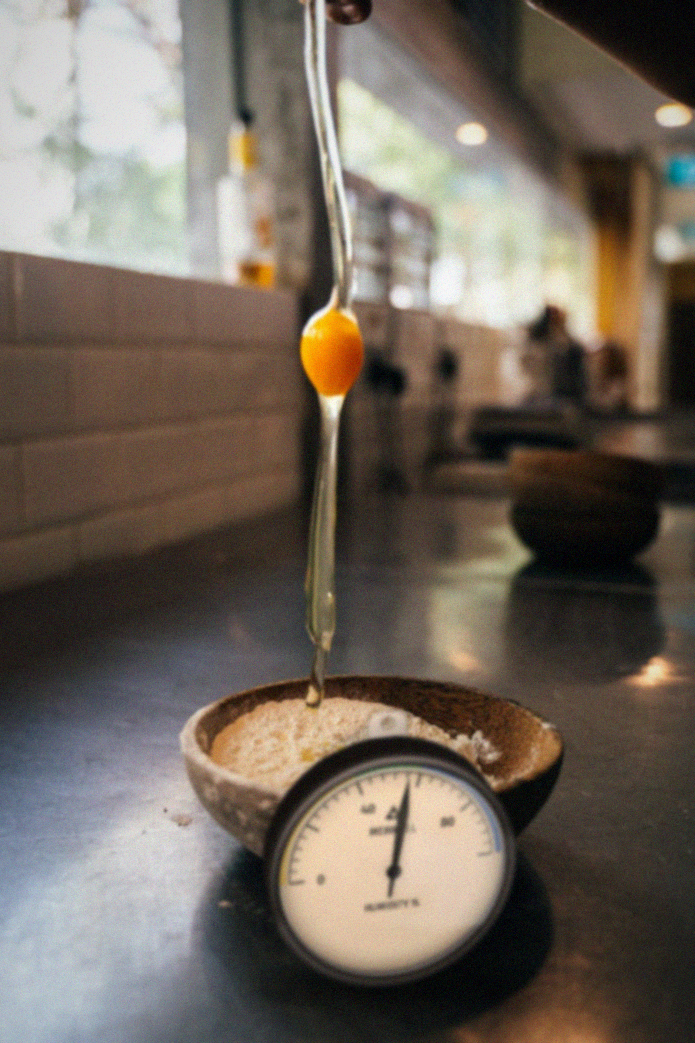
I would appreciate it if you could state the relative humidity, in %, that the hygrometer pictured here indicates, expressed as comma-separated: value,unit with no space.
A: 56,%
